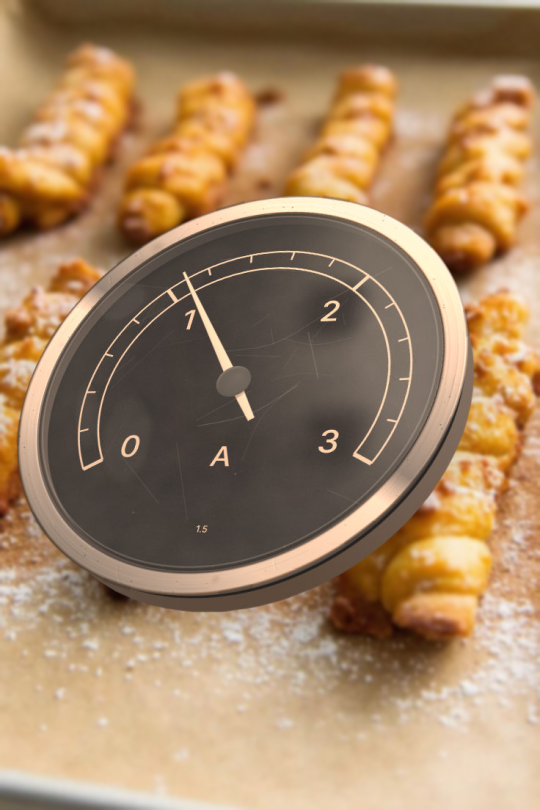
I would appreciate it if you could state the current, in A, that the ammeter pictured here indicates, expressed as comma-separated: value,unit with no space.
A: 1.1,A
